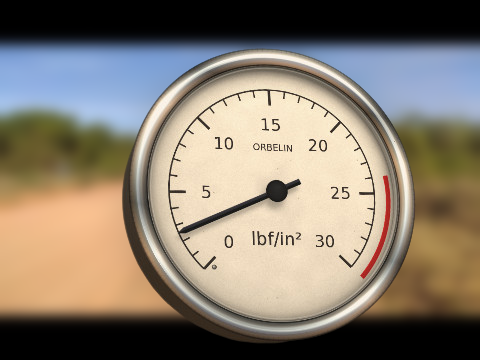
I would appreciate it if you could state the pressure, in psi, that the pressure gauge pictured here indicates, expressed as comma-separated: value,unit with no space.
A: 2.5,psi
